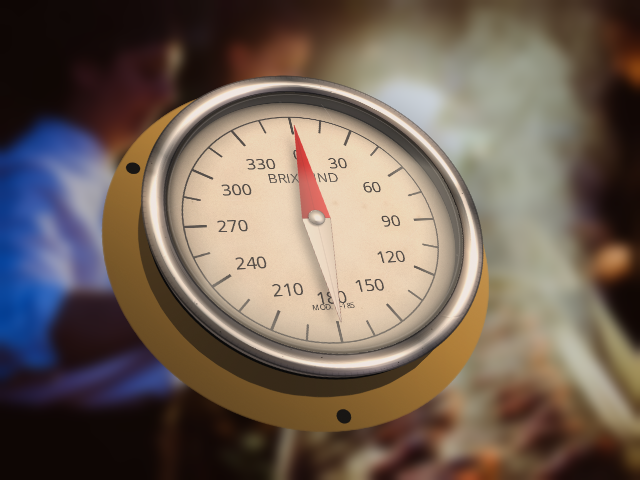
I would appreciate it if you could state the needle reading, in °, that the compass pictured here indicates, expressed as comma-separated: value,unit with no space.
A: 0,°
